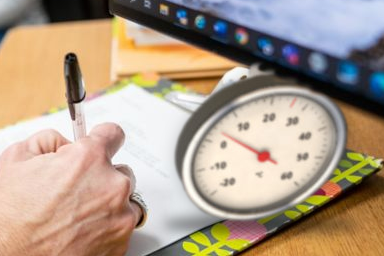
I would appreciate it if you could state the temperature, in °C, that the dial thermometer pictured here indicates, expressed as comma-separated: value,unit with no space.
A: 4,°C
